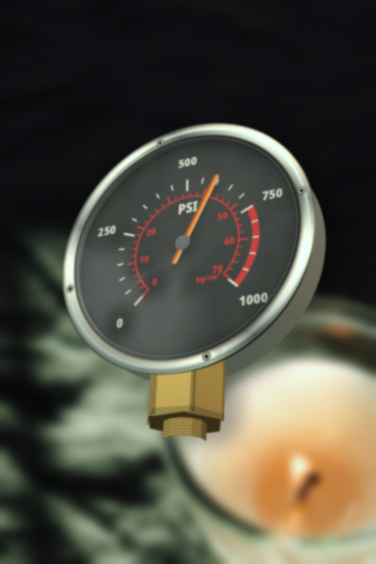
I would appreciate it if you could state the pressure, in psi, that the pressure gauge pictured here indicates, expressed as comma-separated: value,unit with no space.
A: 600,psi
